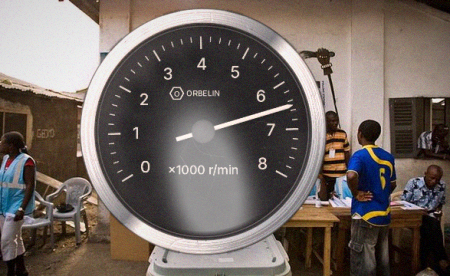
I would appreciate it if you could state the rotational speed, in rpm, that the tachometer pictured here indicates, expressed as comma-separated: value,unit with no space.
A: 6500,rpm
